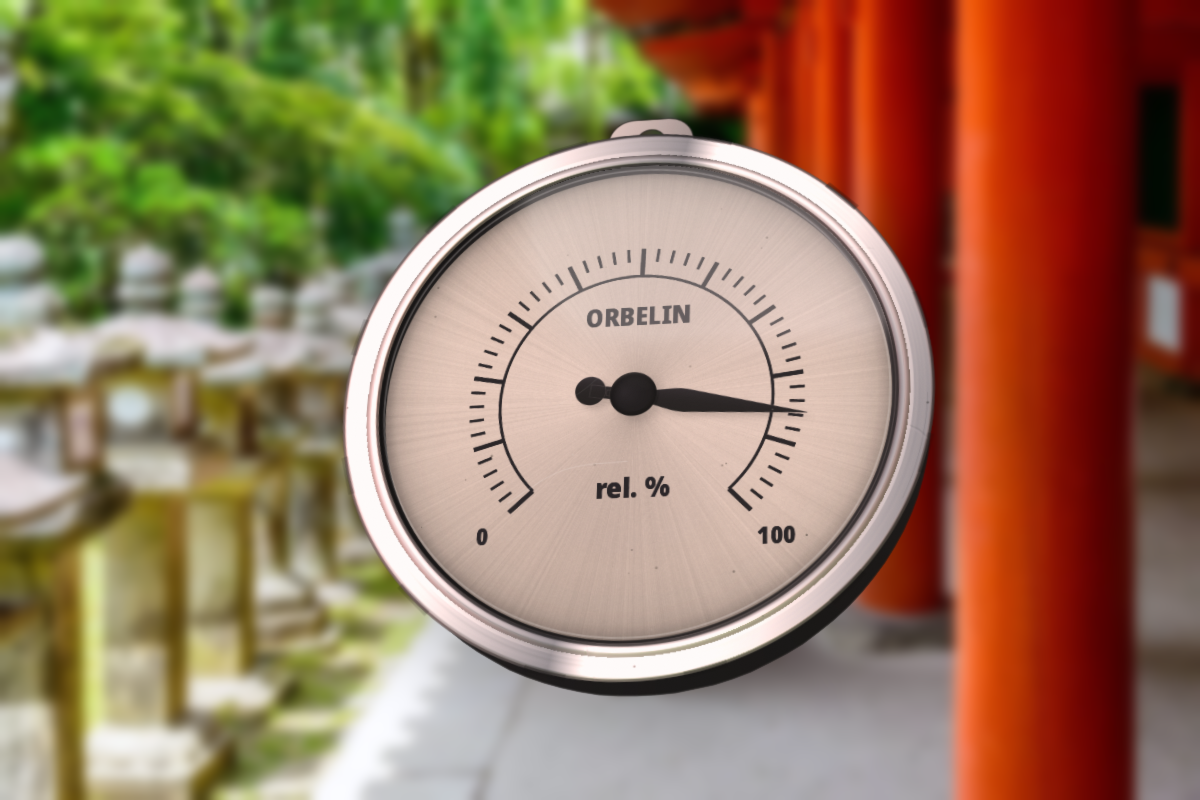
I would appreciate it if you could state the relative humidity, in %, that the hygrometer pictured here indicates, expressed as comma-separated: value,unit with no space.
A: 86,%
